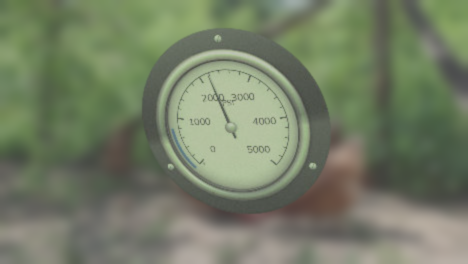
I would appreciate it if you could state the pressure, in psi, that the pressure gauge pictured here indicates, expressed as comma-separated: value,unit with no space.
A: 2200,psi
